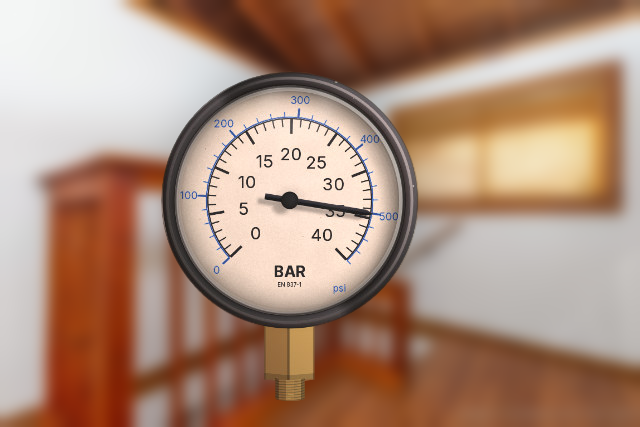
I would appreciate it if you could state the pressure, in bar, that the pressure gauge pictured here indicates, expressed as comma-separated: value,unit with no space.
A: 34.5,bar
